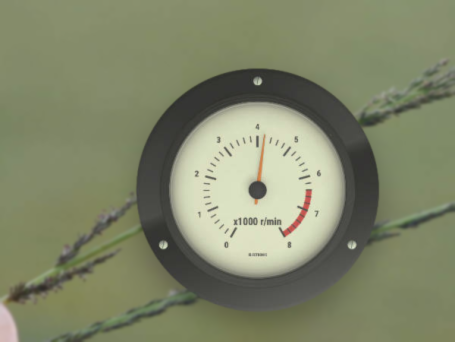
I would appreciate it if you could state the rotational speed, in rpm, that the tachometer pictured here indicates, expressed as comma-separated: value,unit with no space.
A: 4200,rpm
